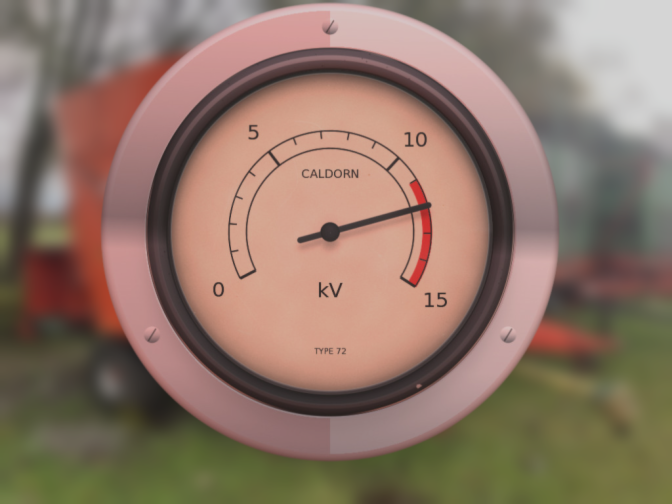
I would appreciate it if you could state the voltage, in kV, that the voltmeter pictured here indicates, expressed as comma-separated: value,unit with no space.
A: 12,kV
